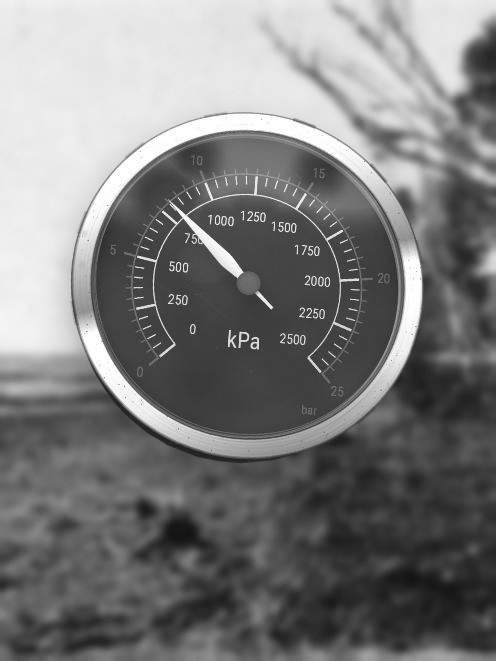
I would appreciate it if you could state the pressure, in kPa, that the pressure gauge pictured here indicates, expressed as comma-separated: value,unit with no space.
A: 800,kPa
